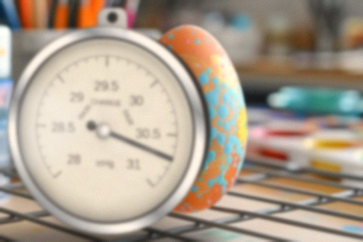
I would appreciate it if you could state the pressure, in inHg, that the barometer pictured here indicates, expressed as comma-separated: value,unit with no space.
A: 30.7,inHg
